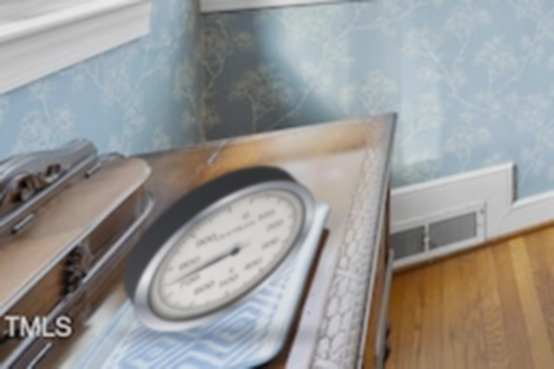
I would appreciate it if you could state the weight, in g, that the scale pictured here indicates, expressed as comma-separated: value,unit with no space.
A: 750,g
